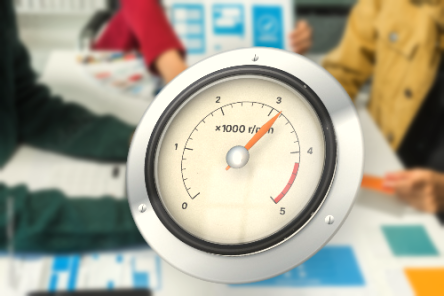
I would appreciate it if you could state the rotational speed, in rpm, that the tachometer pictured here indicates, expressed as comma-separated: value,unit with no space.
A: 3200,rpm
